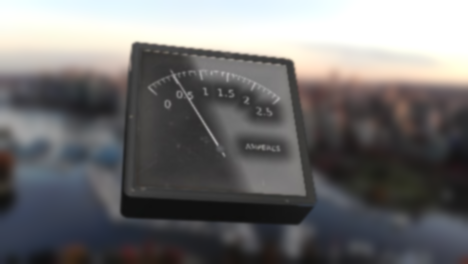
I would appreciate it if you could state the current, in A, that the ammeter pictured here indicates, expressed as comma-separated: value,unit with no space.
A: 0.5,A
